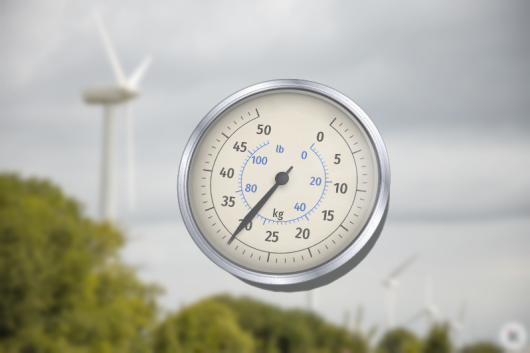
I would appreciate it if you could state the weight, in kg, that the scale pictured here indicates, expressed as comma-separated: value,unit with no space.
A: 30,kg
